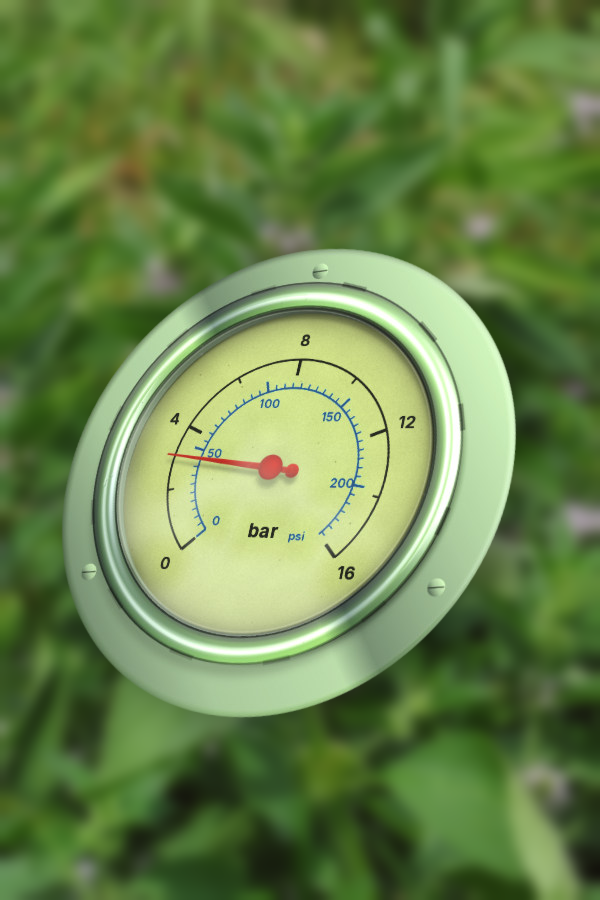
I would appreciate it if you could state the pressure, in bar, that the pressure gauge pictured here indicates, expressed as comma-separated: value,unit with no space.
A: 3,bar
